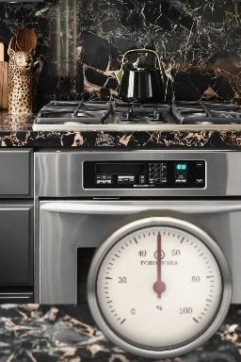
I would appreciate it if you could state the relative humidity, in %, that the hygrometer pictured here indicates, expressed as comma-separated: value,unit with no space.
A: 50,%
